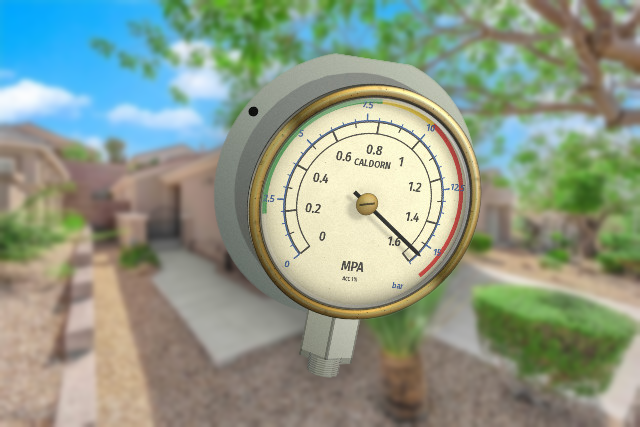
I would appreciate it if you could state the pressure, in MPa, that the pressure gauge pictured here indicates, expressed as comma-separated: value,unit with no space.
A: 1.55,MPa
